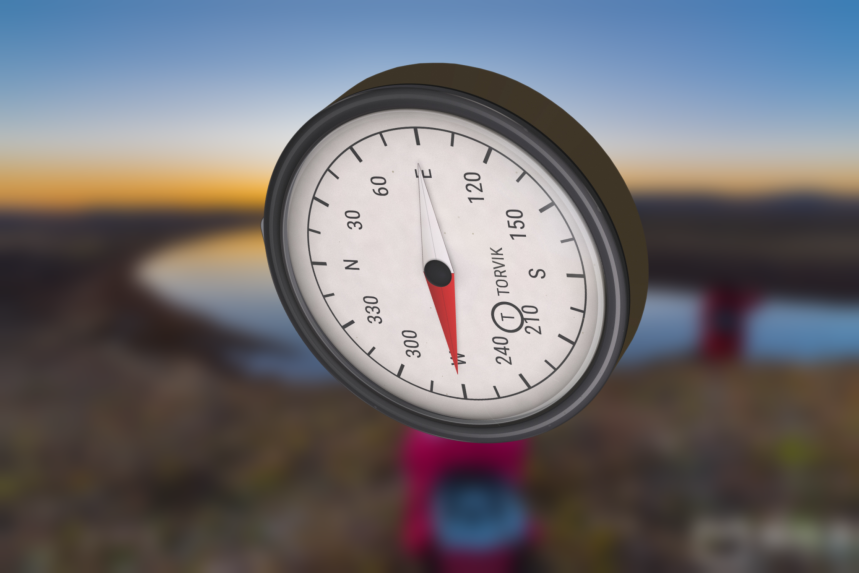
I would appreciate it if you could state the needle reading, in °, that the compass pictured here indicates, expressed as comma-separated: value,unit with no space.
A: 270,°
